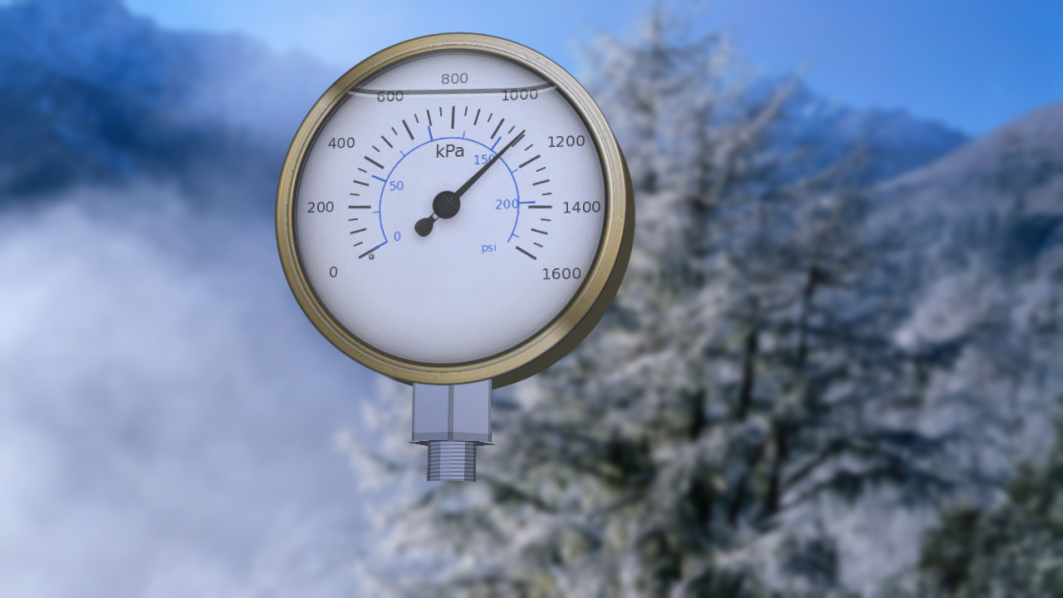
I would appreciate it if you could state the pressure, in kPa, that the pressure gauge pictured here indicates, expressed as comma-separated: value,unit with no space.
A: 1100,kPa
